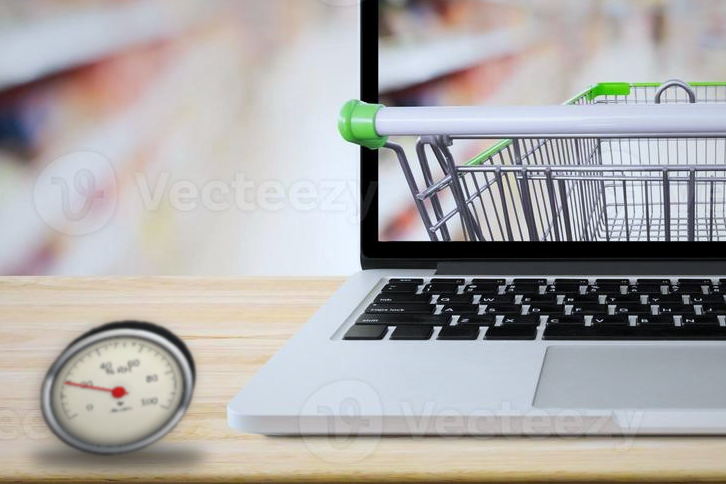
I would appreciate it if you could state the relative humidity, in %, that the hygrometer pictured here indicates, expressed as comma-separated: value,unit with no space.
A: 20,%
